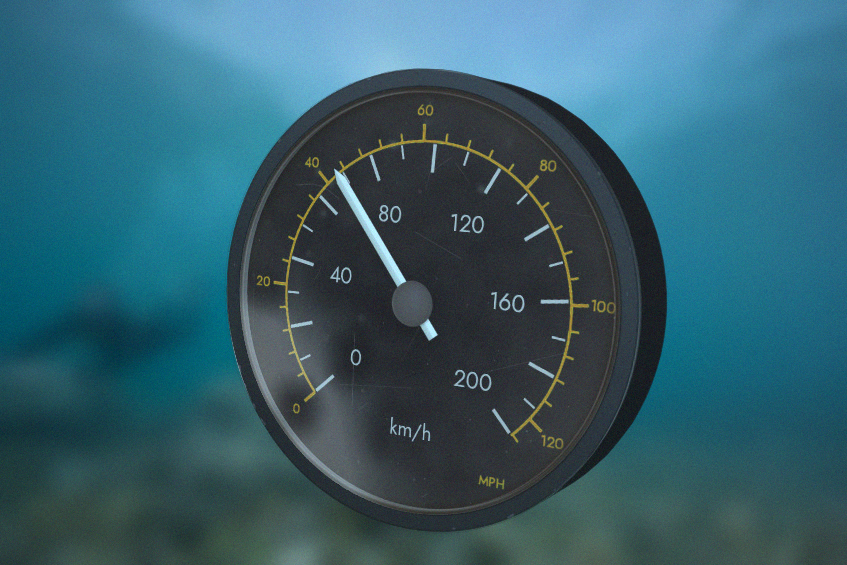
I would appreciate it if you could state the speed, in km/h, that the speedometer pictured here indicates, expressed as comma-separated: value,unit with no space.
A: 70,km/h
